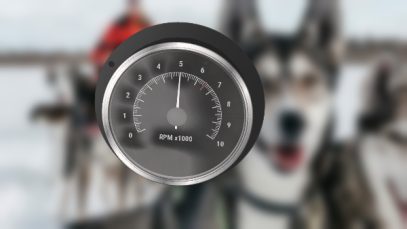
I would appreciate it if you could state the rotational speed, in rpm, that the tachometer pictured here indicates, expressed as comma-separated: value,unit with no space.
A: 5000,rpm
